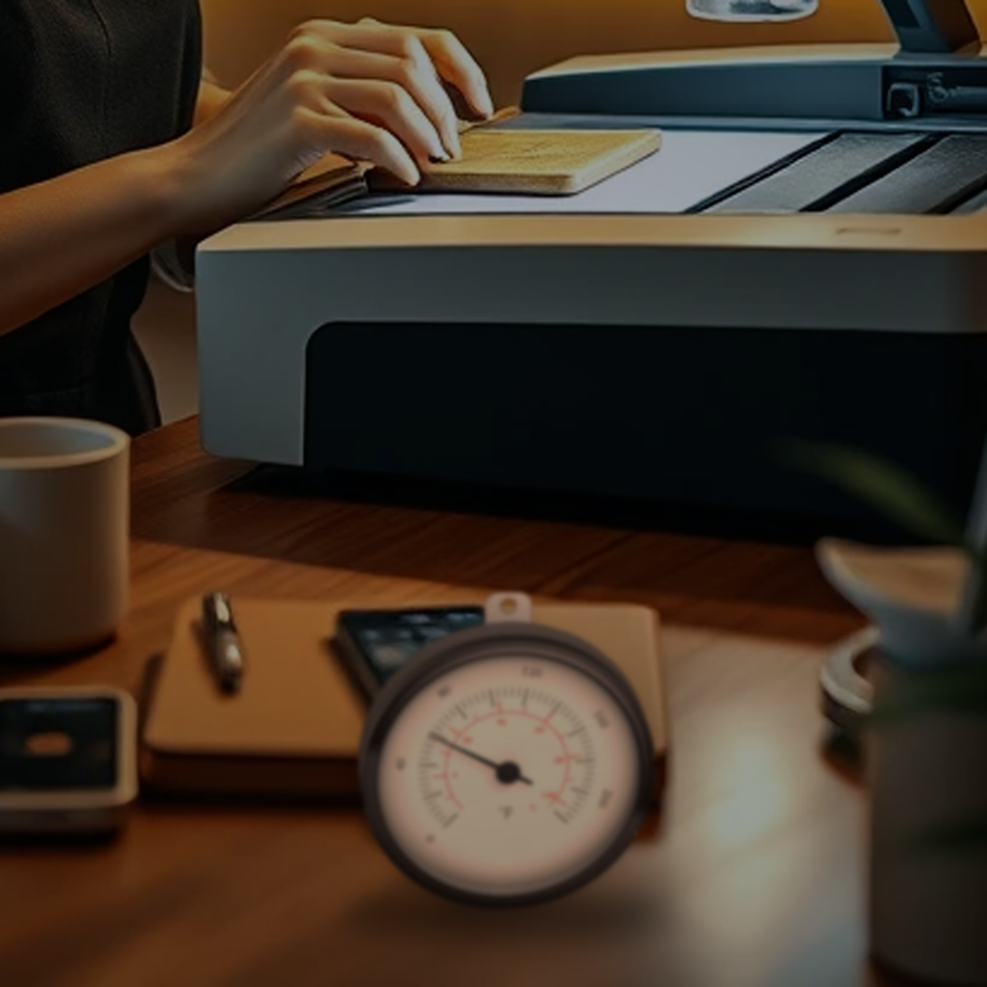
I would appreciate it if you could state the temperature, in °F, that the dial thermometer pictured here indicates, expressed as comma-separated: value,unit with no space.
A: 60,°F
